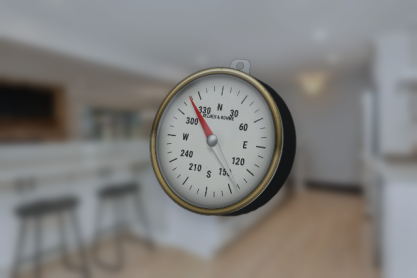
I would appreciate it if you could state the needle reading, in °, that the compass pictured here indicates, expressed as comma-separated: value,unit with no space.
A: 320,°
